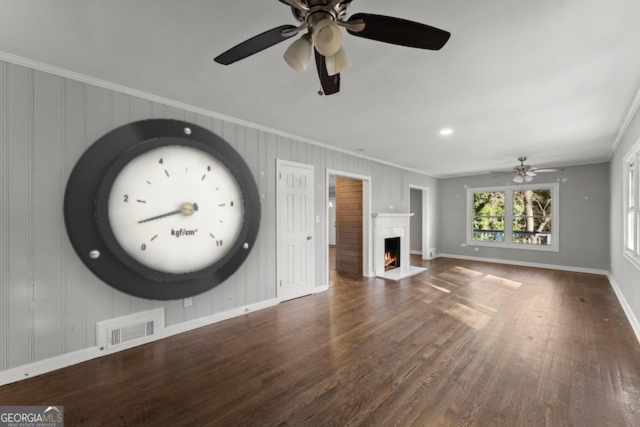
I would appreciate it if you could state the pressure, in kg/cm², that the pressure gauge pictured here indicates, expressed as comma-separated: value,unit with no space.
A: 1,kg/cm²
